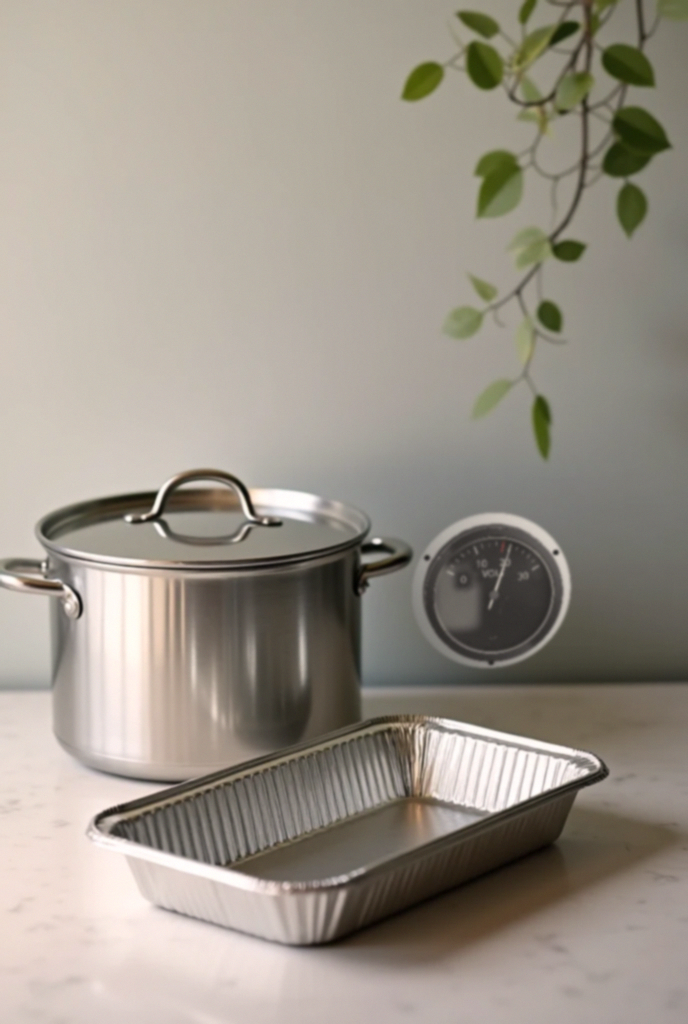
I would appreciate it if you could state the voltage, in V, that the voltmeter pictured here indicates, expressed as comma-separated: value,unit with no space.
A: 20,V
